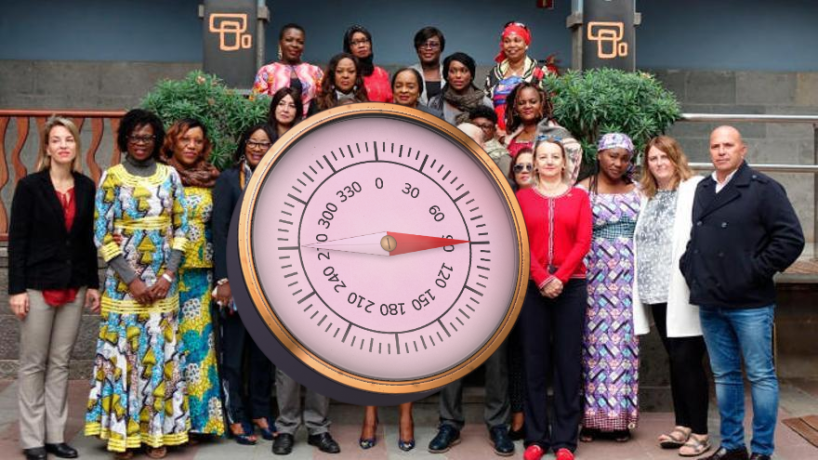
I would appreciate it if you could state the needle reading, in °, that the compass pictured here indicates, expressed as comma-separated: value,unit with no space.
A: 90,°
